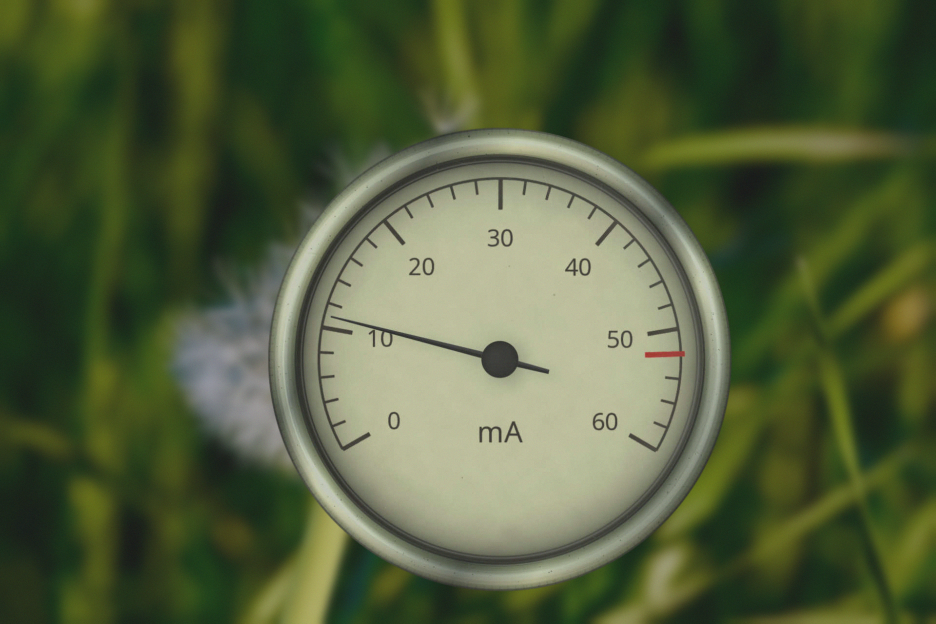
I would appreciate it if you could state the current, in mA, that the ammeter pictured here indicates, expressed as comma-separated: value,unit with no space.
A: 11,mA
